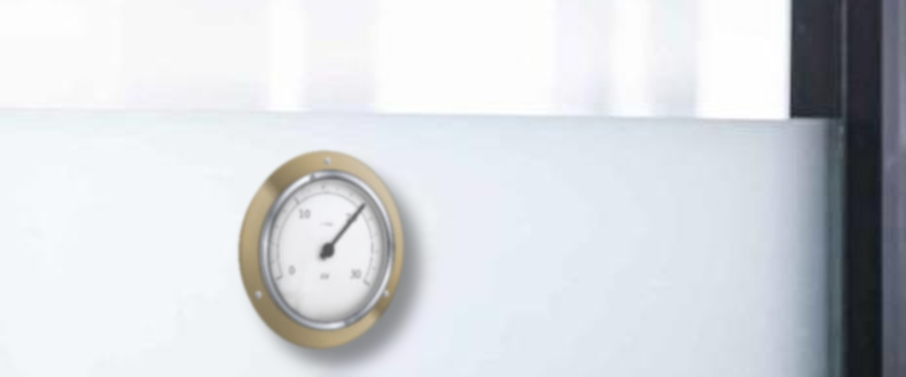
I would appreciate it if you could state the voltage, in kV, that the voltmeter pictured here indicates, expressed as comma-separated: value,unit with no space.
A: 20,kV
